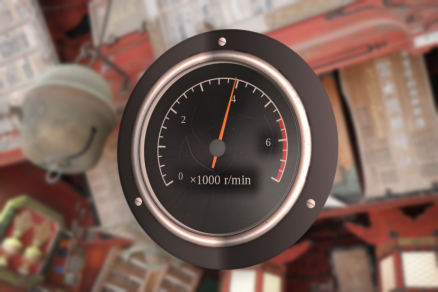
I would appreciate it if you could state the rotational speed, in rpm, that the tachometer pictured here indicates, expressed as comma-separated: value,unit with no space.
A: 4000,rpm
